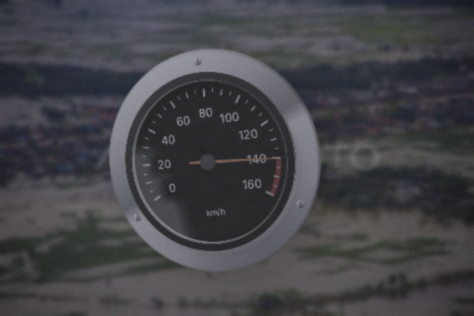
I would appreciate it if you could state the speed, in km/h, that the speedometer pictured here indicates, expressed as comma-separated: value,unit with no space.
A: 140,km/h
